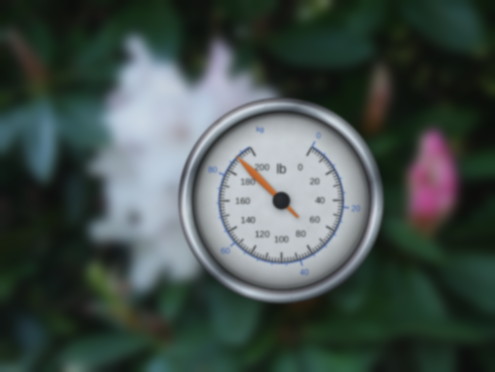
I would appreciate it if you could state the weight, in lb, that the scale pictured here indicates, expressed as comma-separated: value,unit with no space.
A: 190,lb
